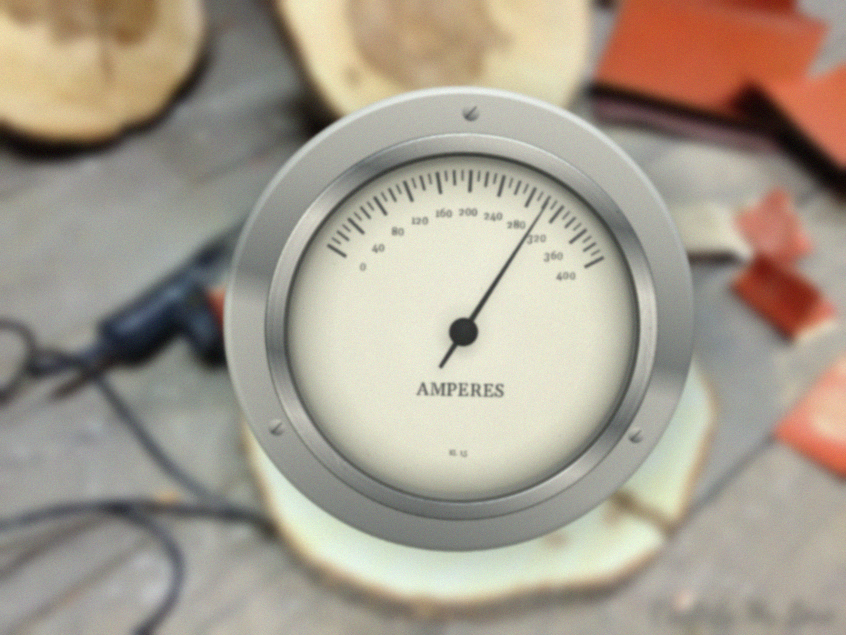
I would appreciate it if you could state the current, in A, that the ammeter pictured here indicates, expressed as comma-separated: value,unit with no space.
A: 300,A
